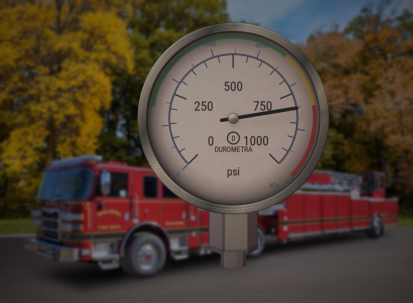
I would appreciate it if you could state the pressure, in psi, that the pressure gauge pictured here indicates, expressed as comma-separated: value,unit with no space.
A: 800,psi
